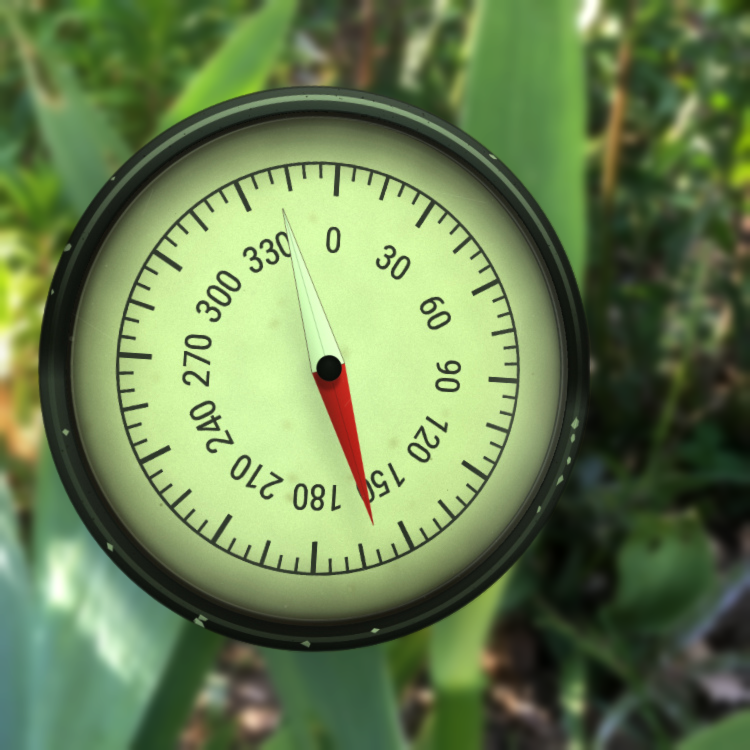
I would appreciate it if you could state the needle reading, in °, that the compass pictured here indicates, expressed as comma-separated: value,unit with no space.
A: 160,°
